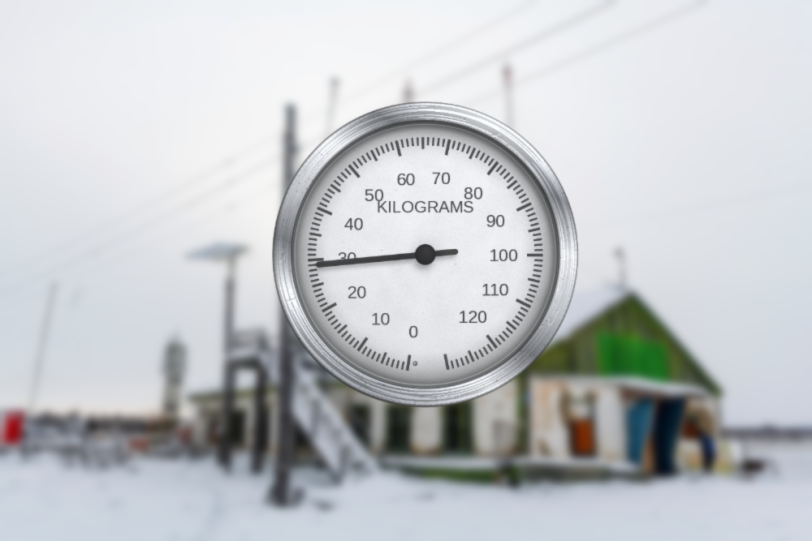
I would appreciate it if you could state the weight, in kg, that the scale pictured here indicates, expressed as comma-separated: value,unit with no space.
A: 29,kg
